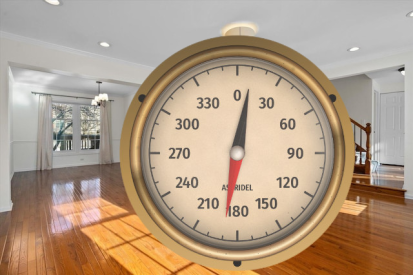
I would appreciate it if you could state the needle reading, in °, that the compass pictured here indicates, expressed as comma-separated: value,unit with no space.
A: 190,°
